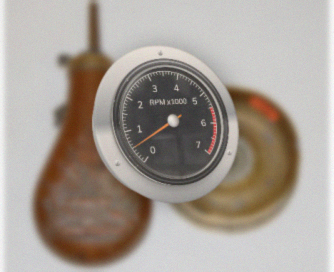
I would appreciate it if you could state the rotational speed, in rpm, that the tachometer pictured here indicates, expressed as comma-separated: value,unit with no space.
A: 500,rpm
